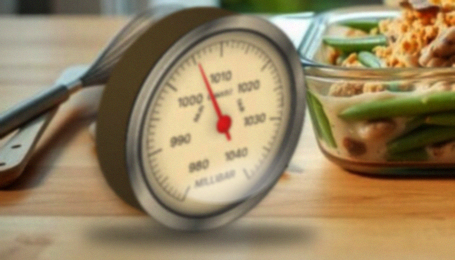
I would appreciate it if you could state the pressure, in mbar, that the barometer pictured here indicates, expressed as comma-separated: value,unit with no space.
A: 1005,mbar
